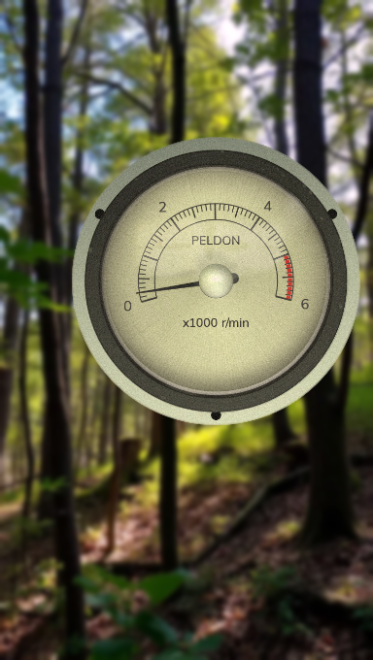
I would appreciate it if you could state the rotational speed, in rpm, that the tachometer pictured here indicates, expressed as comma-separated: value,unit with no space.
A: 200,rpm
